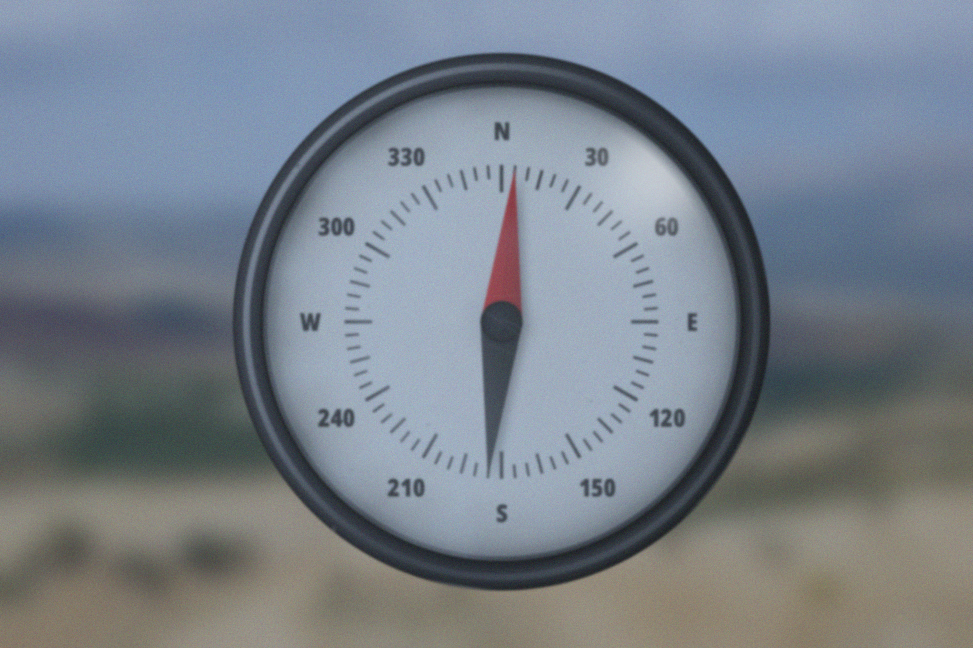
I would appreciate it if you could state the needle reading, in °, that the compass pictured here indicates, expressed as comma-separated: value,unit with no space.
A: 5,°
